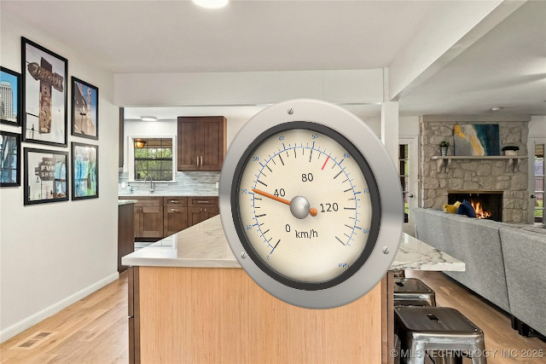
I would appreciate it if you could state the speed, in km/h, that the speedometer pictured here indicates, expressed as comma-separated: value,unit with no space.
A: 35,km/h
